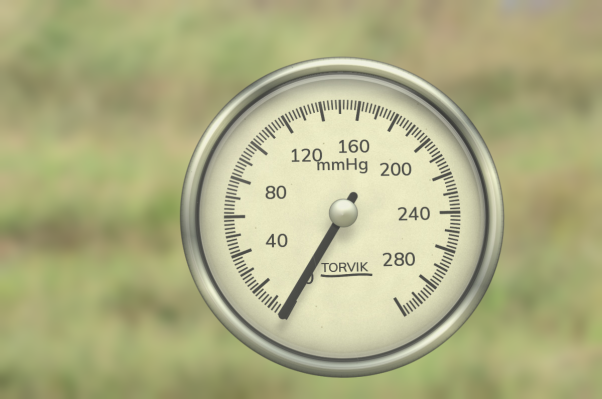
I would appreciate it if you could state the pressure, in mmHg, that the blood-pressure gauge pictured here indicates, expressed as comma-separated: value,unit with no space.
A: 2,mmHg
